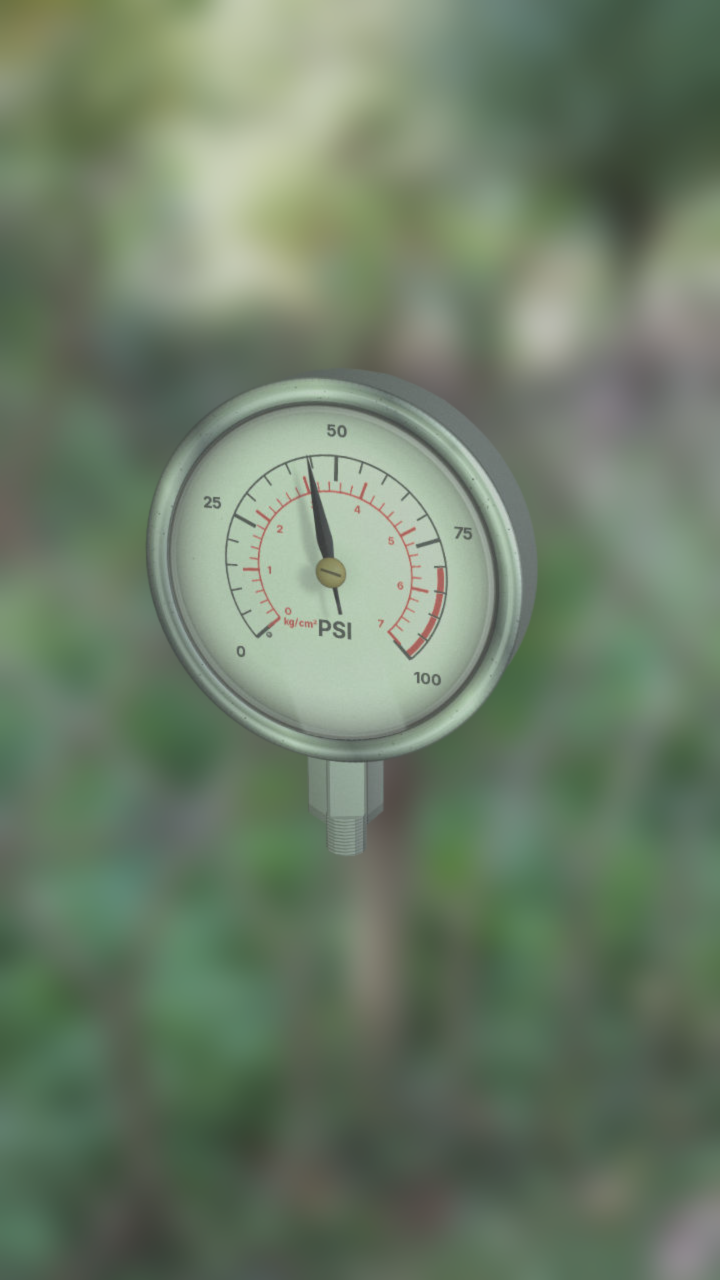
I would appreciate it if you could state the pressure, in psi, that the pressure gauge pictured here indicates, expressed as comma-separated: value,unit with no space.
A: 45,psi
